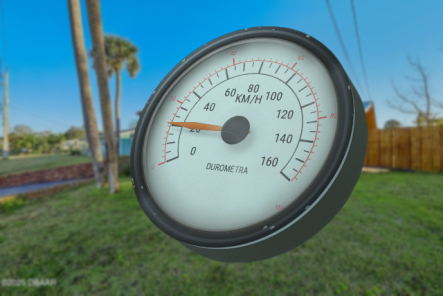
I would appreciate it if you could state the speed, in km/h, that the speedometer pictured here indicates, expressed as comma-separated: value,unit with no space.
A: 20,km/h
